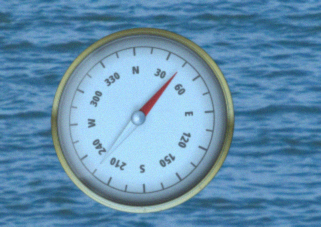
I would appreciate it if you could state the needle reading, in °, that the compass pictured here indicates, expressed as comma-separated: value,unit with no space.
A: 45,°
